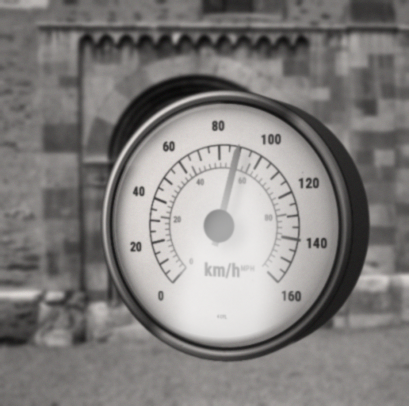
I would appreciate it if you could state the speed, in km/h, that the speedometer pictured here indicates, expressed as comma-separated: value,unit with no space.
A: 90,km/h
